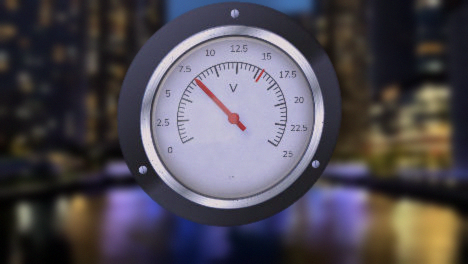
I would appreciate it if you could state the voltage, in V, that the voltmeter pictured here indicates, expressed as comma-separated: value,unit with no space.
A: 7.5,V
